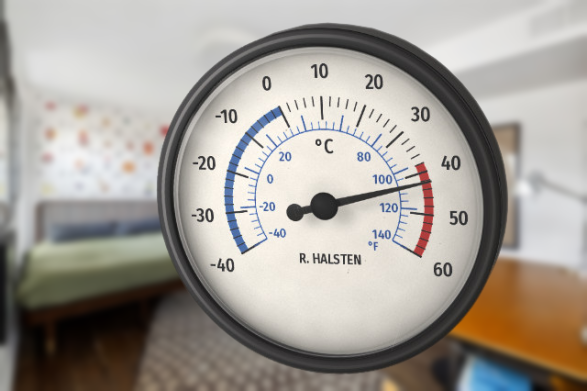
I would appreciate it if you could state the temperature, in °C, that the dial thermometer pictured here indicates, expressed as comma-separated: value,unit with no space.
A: 42,°C
